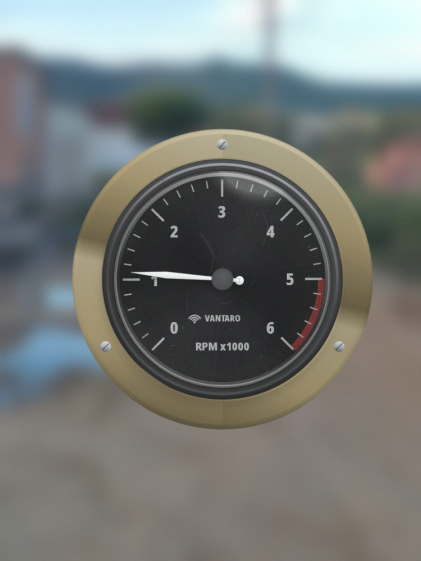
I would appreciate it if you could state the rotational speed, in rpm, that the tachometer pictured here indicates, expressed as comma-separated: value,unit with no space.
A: 1100,rpm
